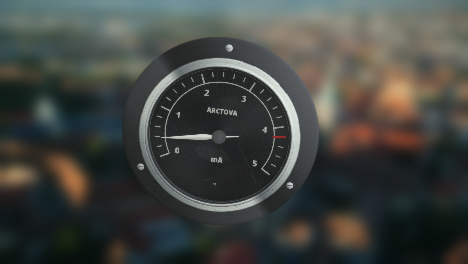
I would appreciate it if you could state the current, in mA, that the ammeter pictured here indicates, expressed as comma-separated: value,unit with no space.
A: 0.4,mA
